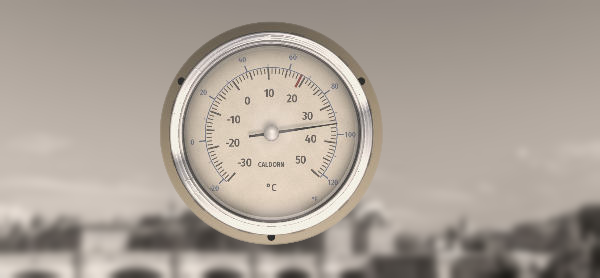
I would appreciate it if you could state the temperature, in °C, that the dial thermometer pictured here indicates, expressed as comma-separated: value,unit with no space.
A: 35,°C
